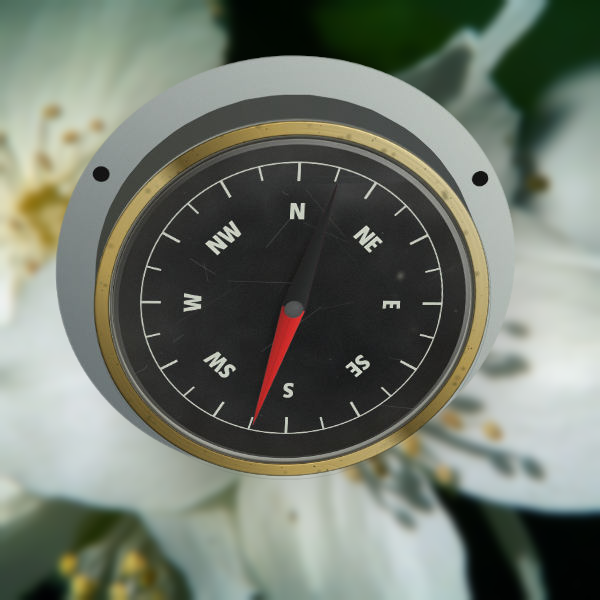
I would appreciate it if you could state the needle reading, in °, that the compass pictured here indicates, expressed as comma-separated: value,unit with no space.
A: 195,°
